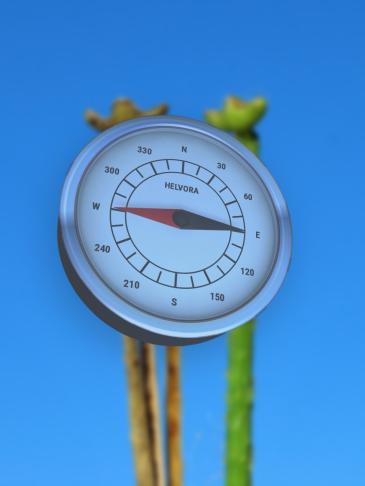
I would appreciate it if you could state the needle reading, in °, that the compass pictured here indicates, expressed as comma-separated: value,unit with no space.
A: 270,°
